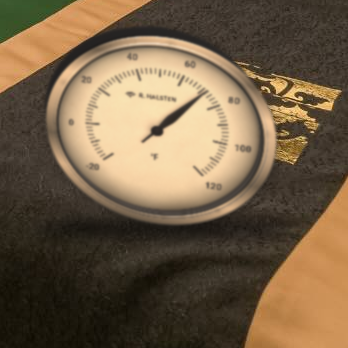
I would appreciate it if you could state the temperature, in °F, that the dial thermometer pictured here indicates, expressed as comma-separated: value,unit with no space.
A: 70,°F
